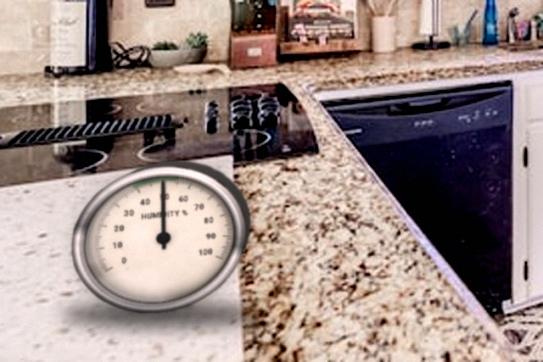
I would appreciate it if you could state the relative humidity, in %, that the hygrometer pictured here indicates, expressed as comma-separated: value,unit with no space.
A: 50,%
